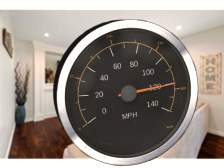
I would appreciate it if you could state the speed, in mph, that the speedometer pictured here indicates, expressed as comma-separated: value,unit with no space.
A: 120,mph
